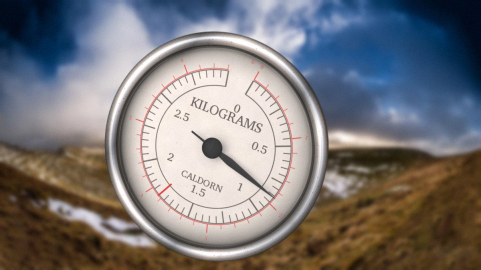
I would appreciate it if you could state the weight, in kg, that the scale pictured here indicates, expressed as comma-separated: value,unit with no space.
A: 0.85,kg
